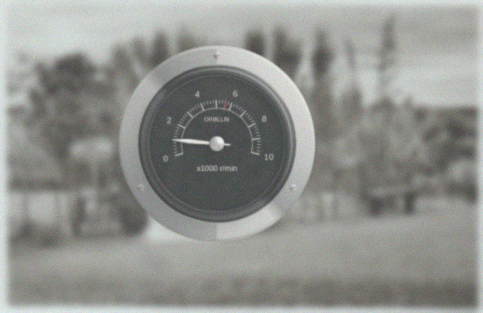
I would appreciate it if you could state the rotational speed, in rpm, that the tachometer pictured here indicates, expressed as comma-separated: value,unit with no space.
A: 1000,rpm
